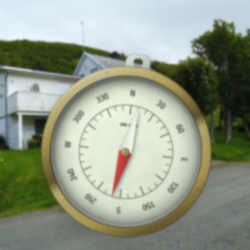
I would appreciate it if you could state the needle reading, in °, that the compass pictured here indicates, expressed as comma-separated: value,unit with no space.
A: 190,°
